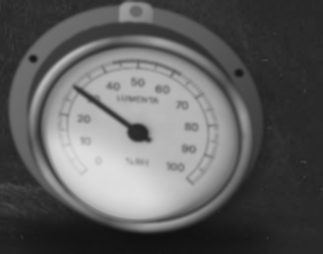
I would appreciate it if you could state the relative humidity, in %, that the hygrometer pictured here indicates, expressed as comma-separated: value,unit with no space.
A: 30,%
